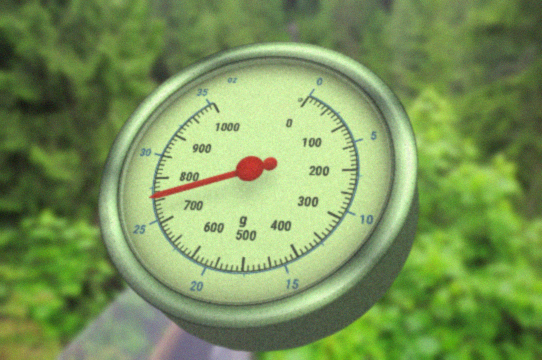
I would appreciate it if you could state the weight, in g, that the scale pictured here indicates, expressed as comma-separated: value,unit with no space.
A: 750,g
